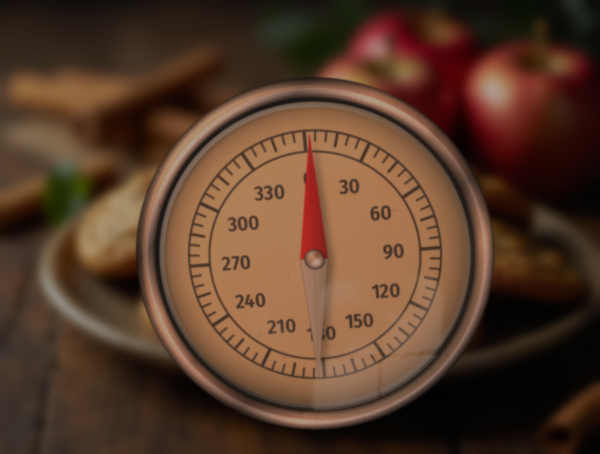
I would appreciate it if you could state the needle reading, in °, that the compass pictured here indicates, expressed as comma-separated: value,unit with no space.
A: 2.5,°
